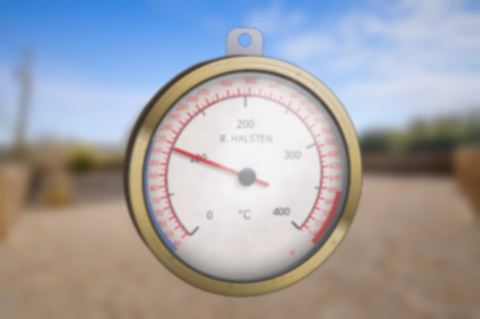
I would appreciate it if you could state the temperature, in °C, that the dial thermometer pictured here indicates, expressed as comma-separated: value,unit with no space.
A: 100,°C
